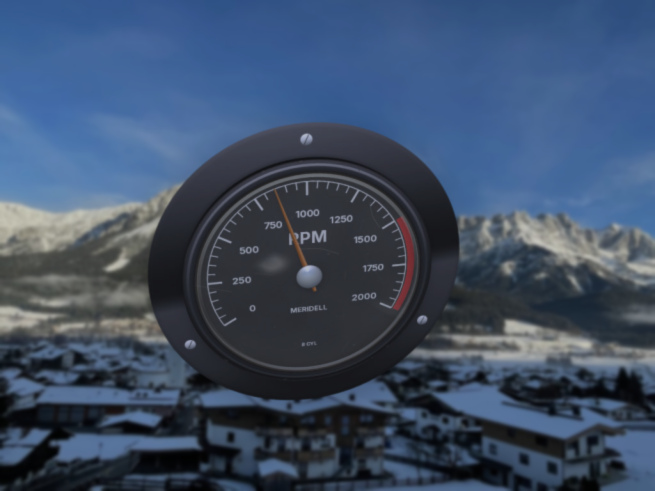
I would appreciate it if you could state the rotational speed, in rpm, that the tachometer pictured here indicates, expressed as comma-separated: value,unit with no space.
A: 850,rpm
